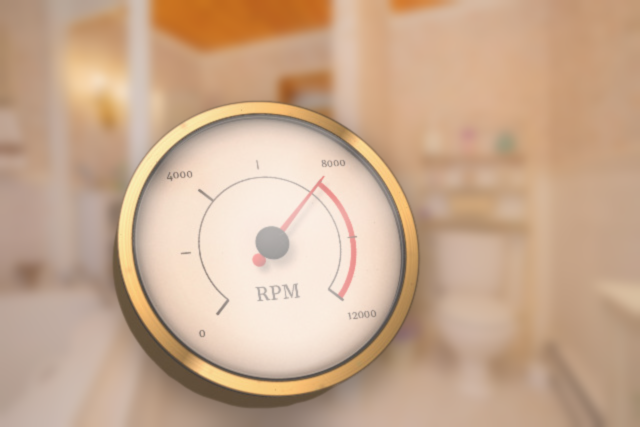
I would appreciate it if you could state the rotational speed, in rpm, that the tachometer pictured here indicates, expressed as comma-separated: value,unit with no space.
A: 8000,rpm
